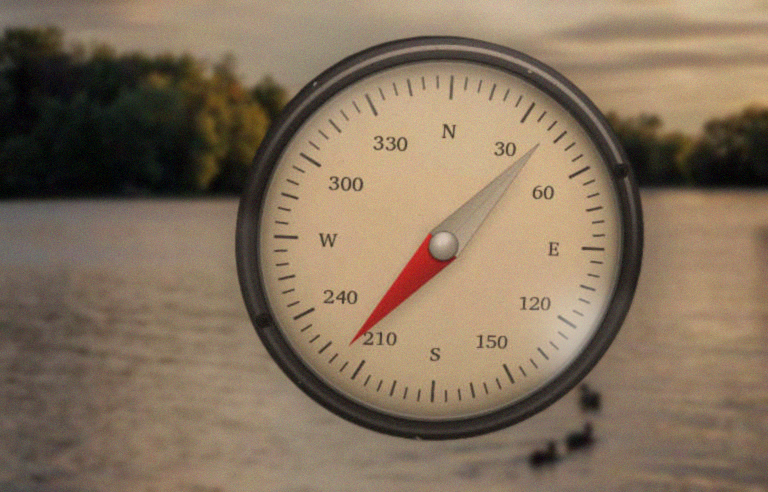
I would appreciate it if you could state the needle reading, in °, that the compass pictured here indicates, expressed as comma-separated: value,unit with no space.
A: 220,°
